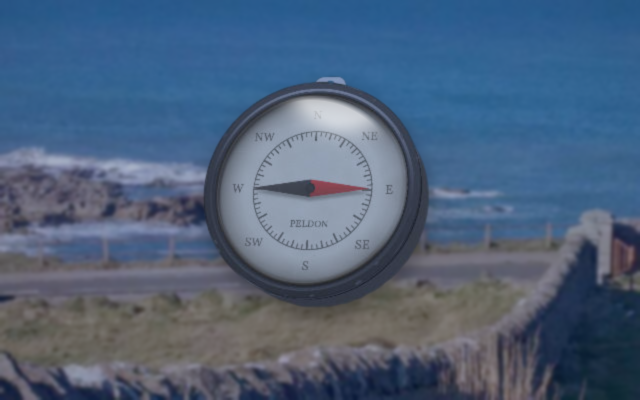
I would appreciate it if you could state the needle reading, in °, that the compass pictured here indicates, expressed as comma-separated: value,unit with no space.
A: 90,°
